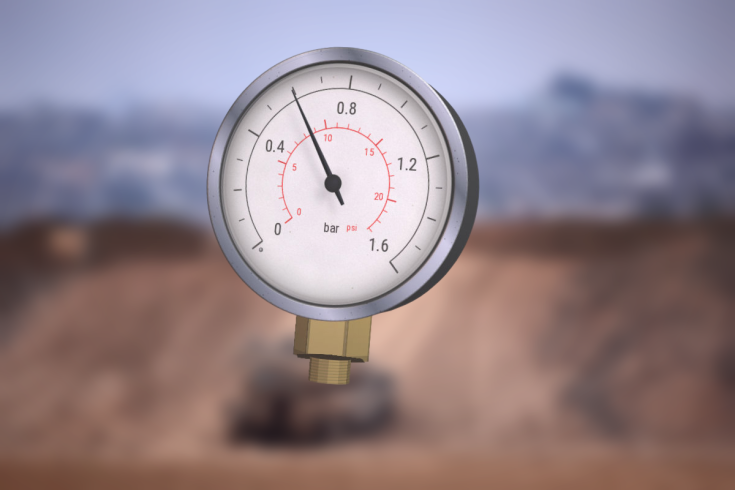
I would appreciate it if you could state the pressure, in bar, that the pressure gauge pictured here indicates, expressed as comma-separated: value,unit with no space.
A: 0.6,bar
